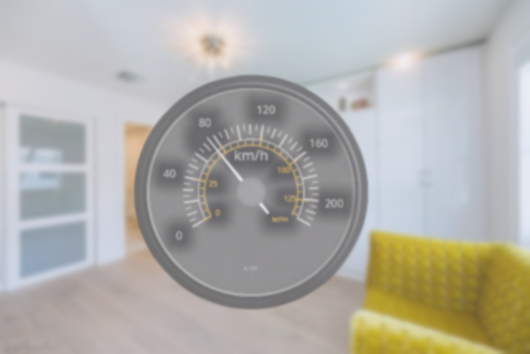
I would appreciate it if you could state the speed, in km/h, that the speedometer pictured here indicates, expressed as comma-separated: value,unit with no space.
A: 75,km/h
